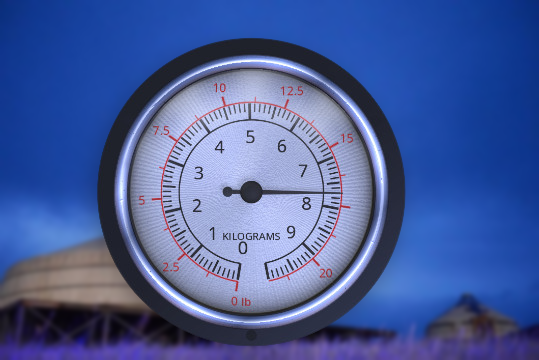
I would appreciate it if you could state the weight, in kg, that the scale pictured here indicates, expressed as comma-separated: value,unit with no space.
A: 7.7,kg
